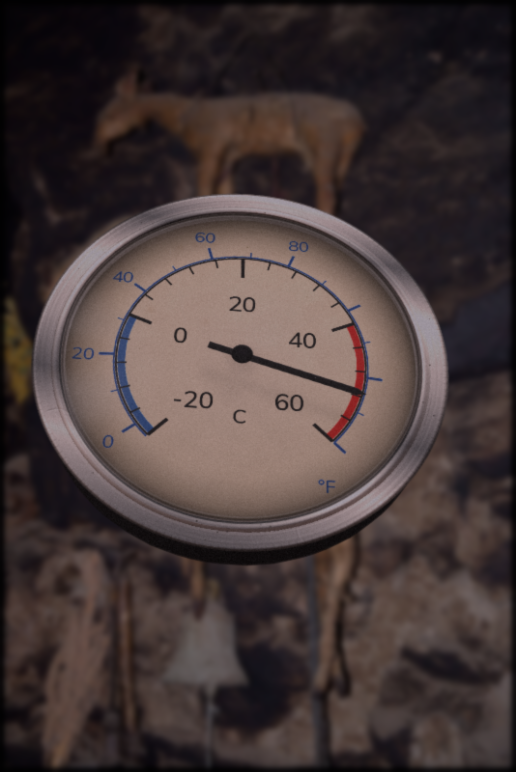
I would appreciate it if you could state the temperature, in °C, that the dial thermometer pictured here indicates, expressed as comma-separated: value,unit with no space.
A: 52,°C
